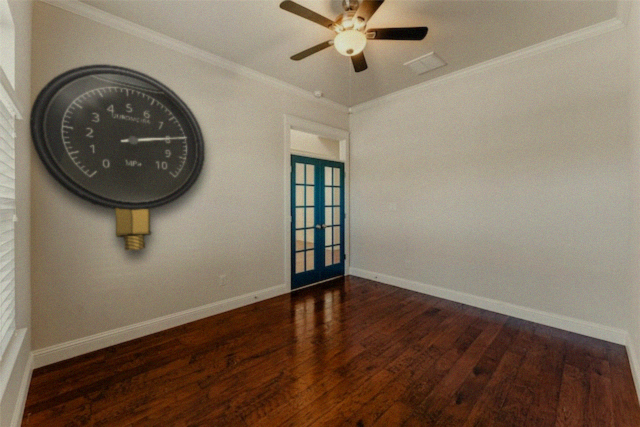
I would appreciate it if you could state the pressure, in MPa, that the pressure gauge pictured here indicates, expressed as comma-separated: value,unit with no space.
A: 8,MPa
